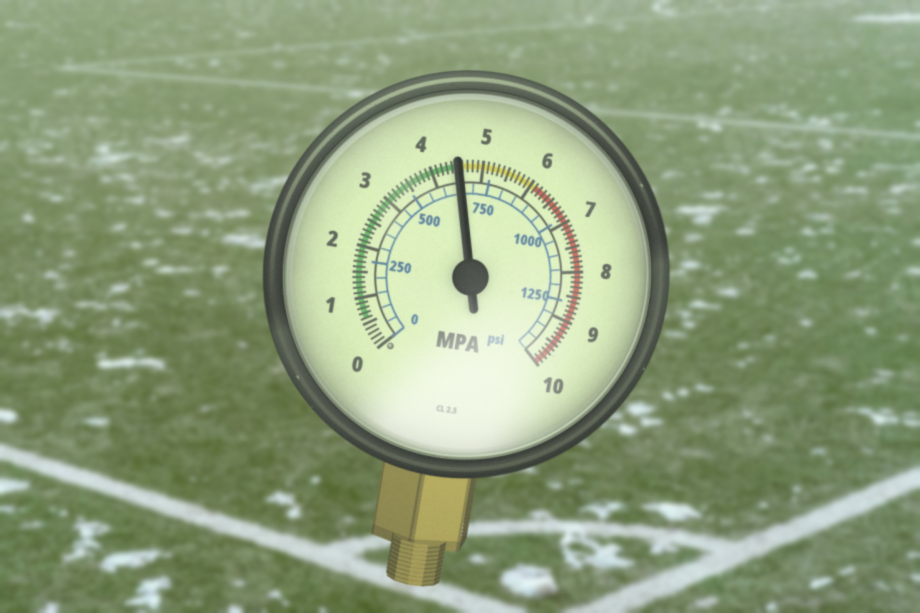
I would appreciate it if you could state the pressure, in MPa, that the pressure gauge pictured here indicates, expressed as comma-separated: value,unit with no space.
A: 4.5,MPa
